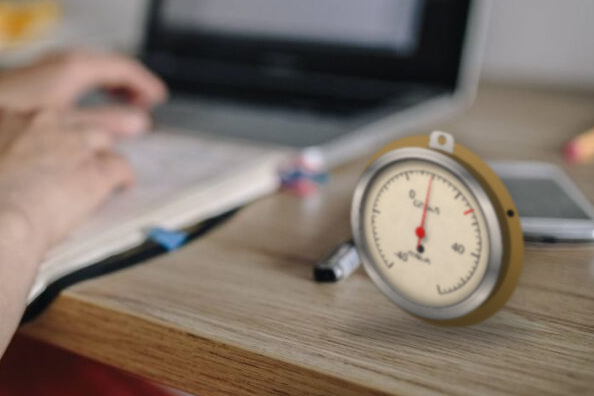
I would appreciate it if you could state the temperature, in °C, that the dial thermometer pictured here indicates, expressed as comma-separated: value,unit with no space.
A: 10,°C
